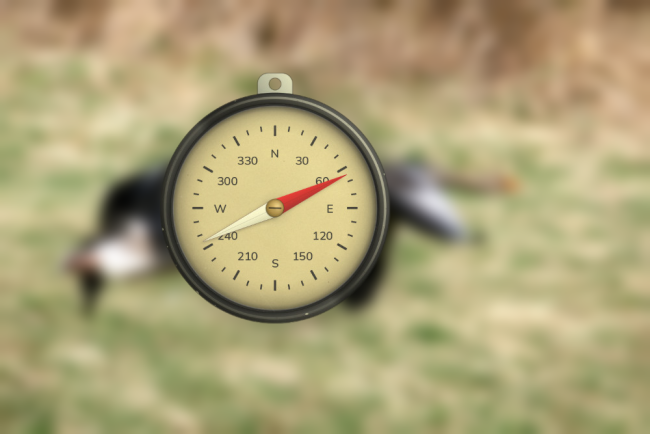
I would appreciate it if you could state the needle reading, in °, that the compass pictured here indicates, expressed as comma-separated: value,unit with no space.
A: 65,°
